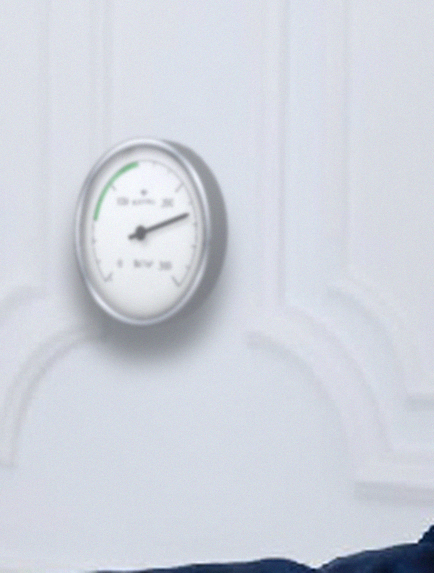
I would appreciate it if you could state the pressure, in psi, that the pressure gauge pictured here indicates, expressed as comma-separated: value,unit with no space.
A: 230,psi
